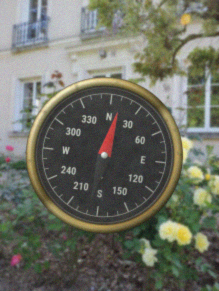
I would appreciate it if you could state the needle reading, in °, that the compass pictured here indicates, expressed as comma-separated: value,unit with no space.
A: 10,°
